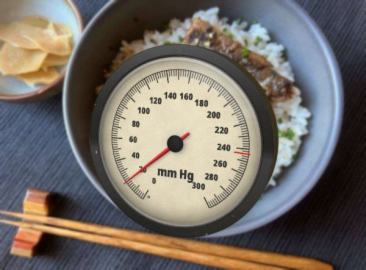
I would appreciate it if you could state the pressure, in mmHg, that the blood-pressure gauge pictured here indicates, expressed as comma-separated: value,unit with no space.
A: 20,mmHg
